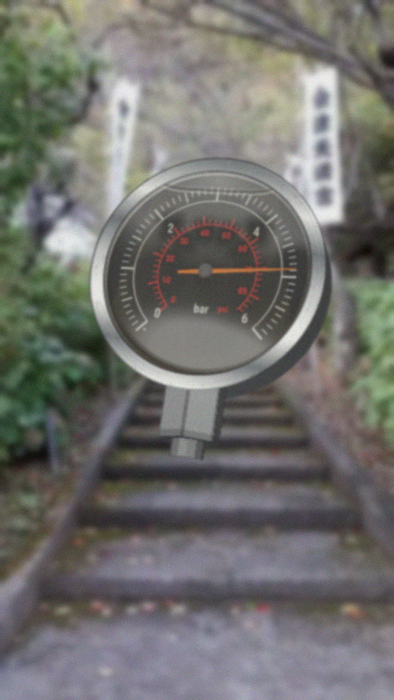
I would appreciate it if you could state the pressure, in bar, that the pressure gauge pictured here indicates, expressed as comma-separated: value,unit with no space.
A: 4.9,bar
